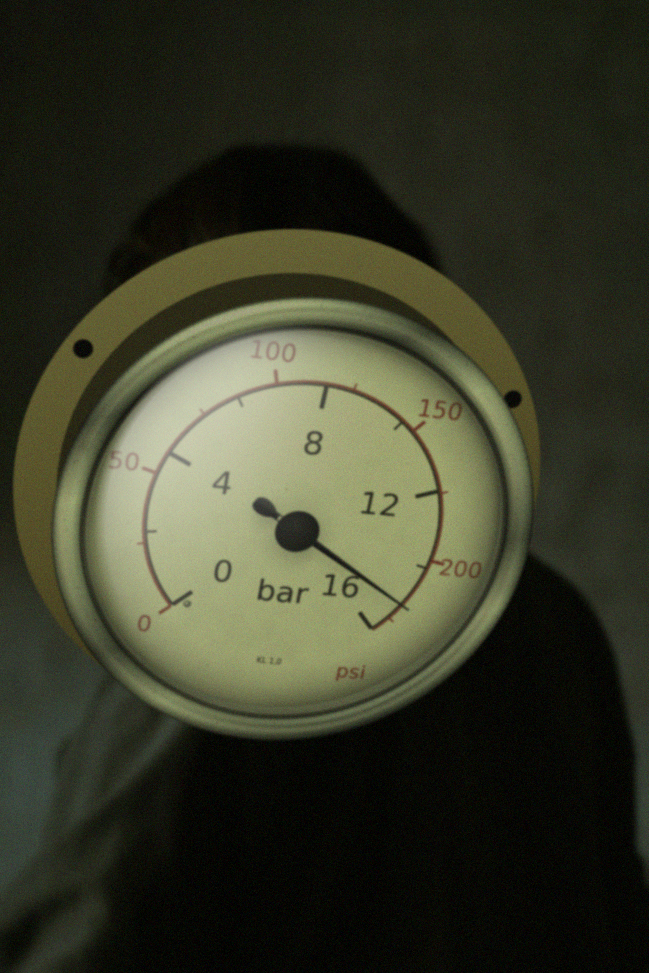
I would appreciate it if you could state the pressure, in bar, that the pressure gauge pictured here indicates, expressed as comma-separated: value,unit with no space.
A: 15,bar
